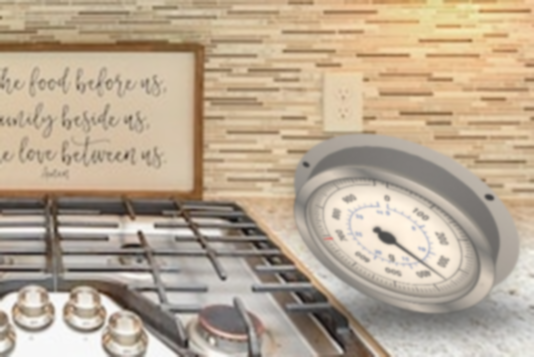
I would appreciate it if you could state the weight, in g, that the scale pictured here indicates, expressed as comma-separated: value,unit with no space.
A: 350,g
